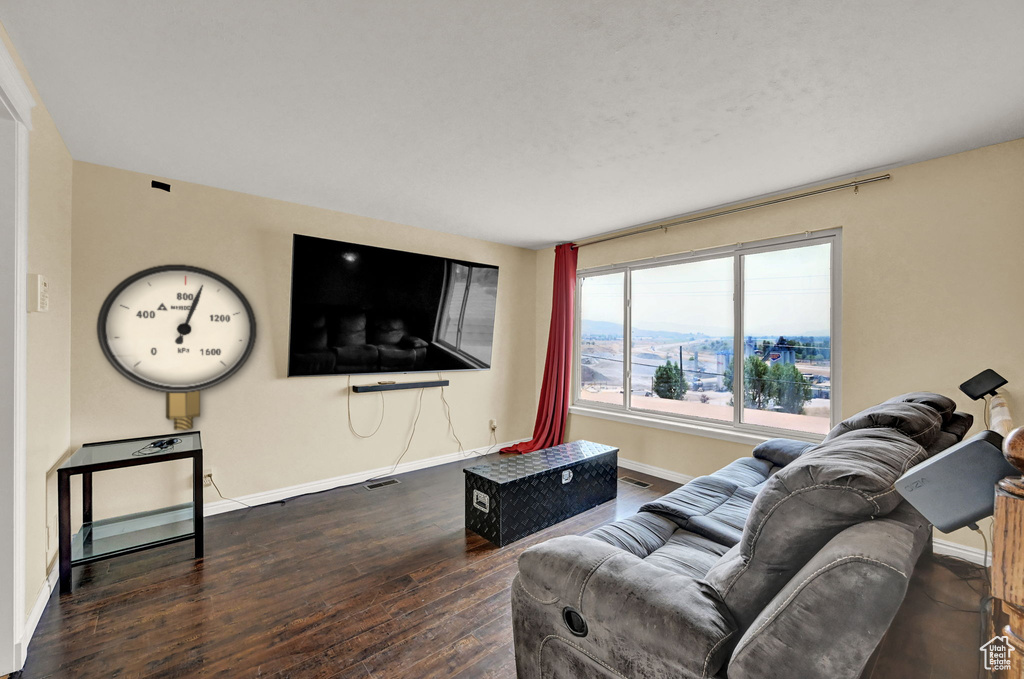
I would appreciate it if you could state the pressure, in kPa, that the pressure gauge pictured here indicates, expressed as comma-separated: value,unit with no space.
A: 900,kPa
